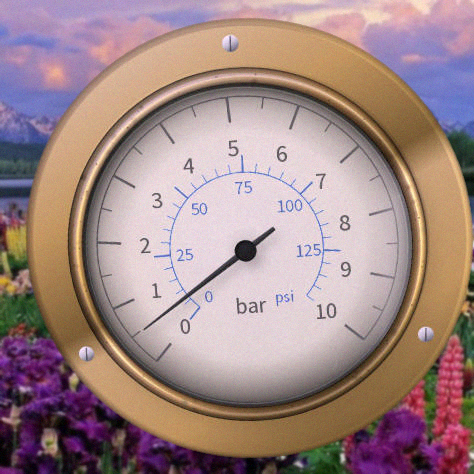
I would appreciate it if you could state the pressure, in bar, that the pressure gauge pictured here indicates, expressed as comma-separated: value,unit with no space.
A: 0.5,bar
